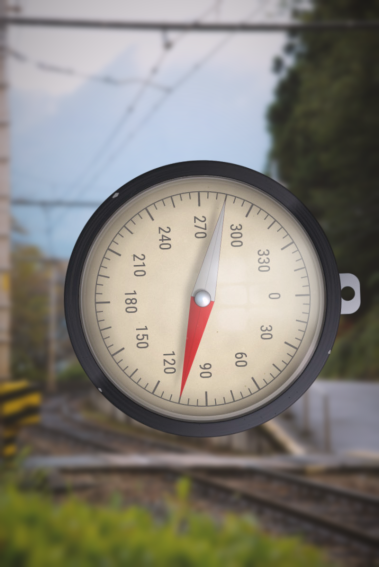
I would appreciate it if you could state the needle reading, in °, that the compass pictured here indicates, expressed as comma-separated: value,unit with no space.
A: 105,°
